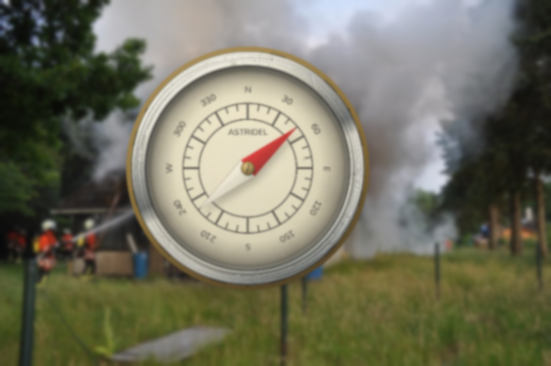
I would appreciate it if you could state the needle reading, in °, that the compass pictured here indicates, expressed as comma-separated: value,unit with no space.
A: 50,°
